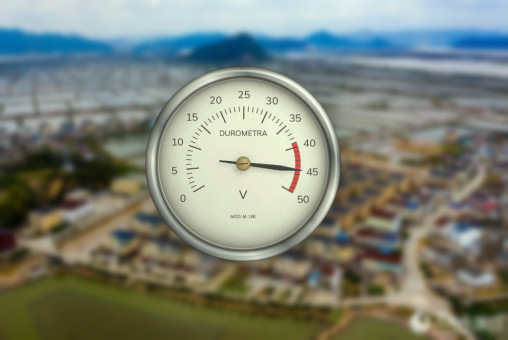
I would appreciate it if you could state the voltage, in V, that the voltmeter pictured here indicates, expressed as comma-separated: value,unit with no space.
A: 45,V
